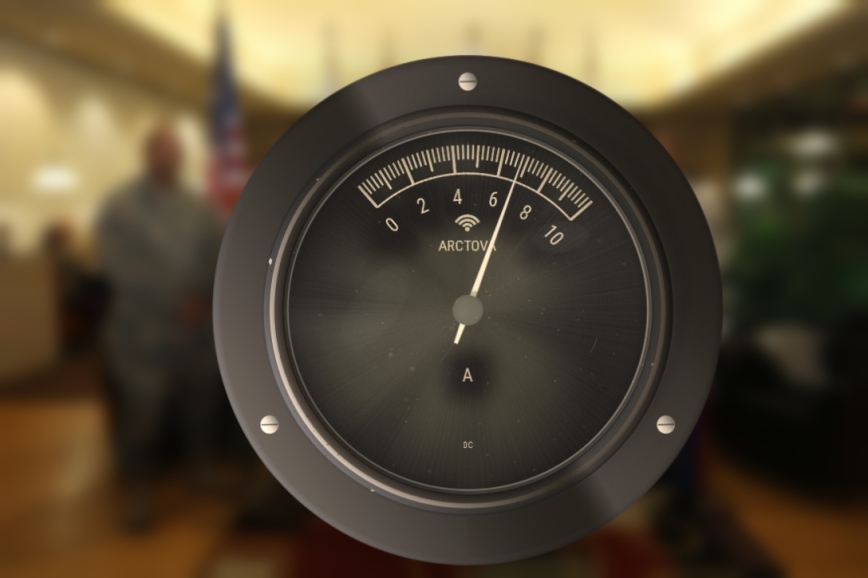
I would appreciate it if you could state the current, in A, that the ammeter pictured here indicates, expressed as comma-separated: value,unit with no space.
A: 6.8,A
